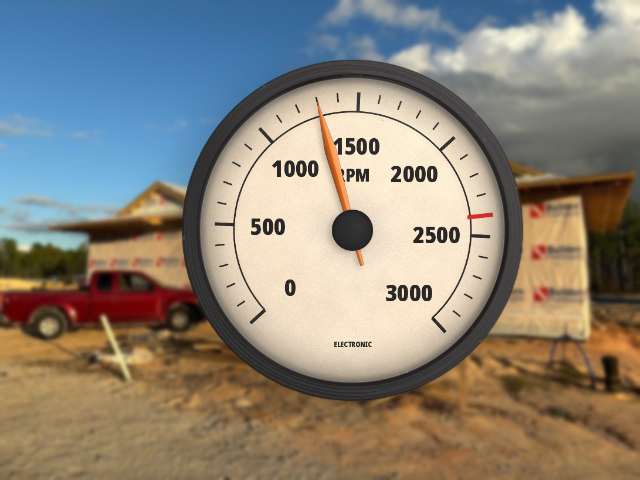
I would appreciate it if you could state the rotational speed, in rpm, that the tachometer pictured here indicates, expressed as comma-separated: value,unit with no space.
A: 1300,rpm
